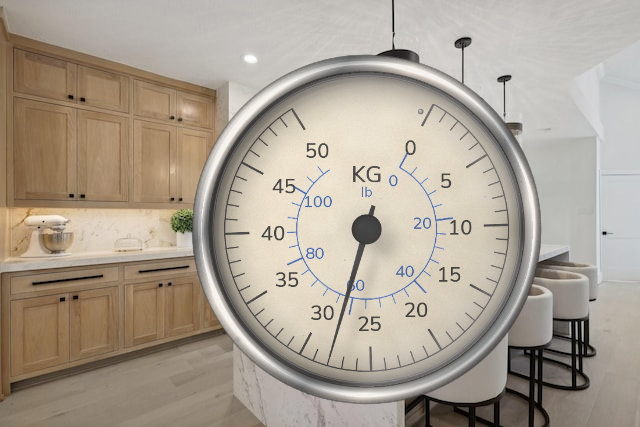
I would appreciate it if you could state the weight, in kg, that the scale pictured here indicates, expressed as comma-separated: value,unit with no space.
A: 28,kg
